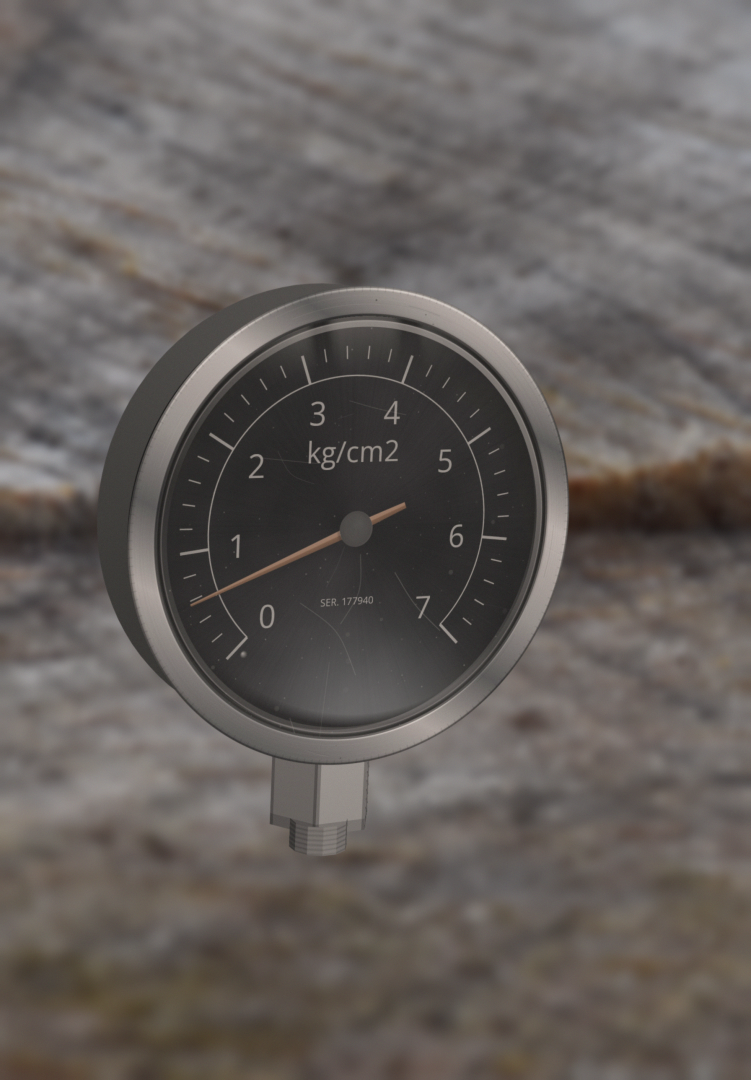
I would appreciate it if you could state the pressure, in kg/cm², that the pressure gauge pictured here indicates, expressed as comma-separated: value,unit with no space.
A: 0.6,kg/cm²
